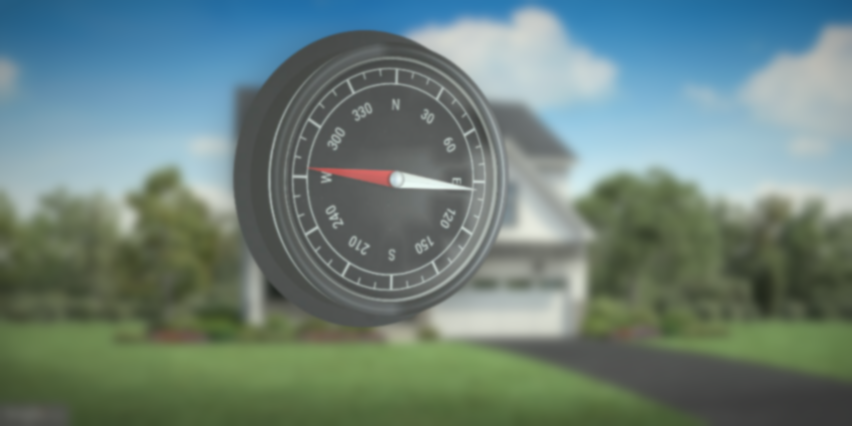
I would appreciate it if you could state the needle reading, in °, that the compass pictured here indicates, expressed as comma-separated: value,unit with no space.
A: 275,°
